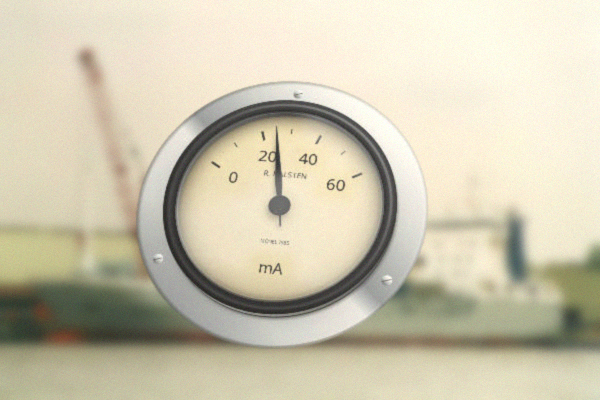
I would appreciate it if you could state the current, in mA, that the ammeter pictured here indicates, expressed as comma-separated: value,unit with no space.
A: 25,mA
